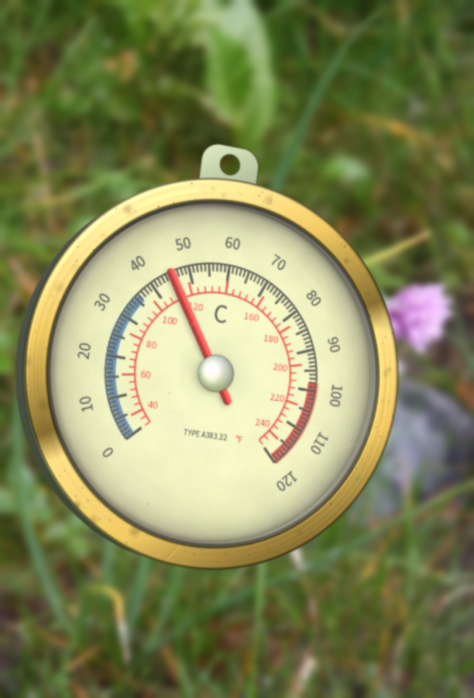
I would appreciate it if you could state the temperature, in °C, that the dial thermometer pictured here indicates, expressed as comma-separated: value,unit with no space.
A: 45,°C
